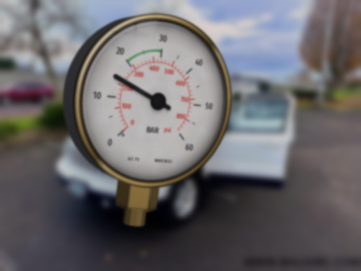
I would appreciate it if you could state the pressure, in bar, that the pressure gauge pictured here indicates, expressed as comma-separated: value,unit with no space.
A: 15,bar
